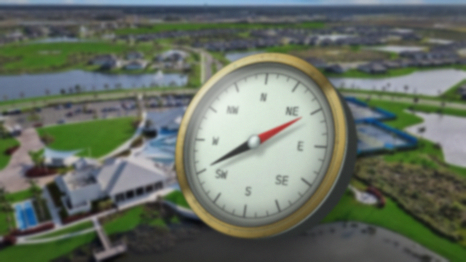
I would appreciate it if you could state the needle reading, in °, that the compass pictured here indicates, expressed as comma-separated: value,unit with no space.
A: 60,°
